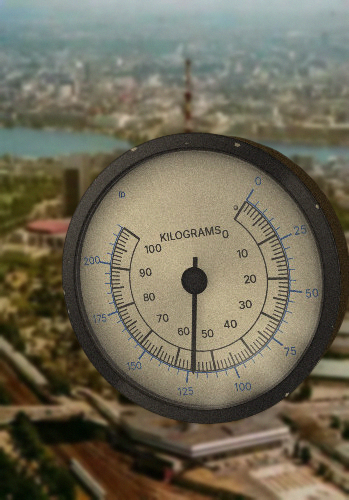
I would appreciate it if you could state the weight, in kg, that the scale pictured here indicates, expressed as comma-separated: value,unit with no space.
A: 55,kg
